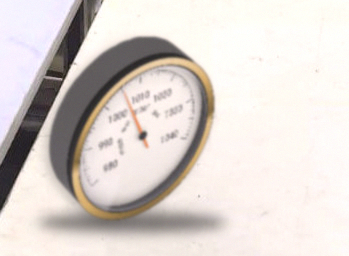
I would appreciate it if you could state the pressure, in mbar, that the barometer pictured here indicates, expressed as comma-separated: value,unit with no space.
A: 1005,mbar
